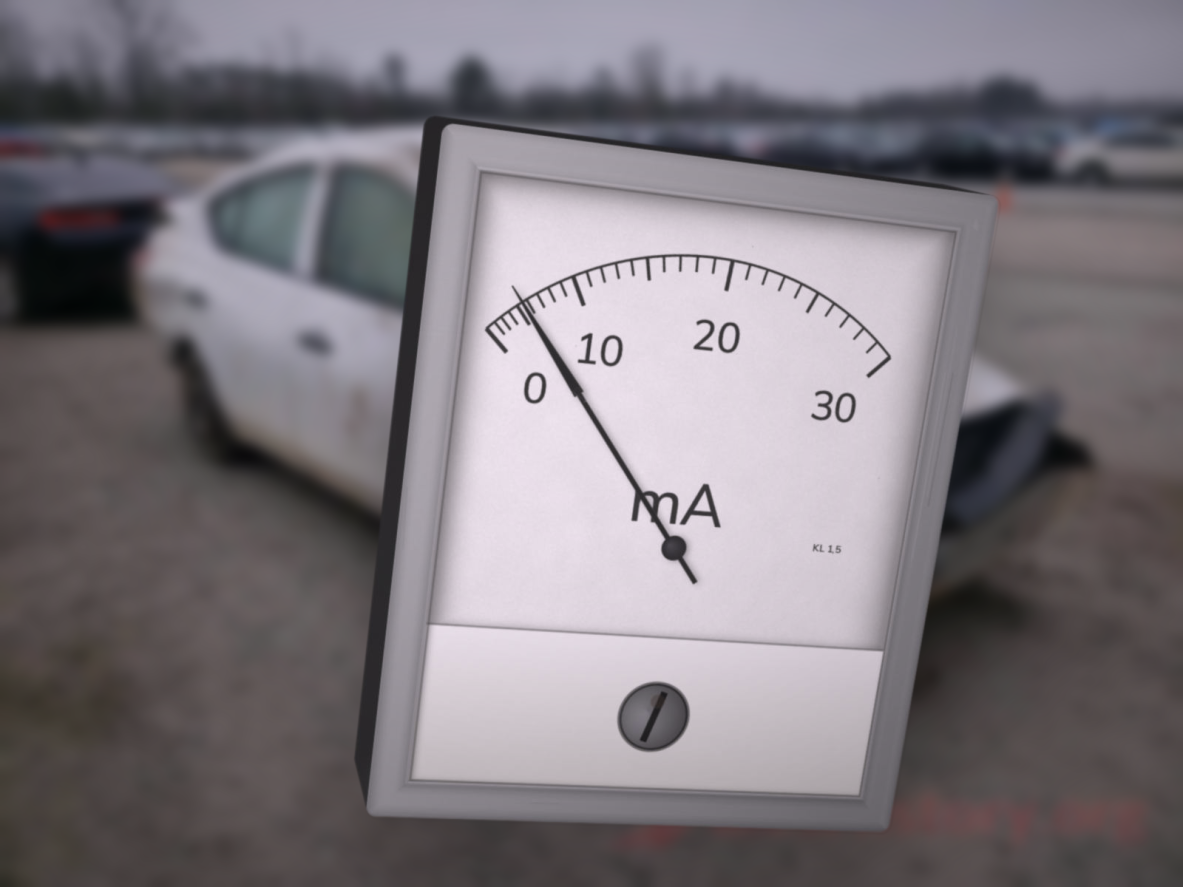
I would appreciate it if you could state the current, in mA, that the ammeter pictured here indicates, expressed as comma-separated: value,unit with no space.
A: 5.5,mA
